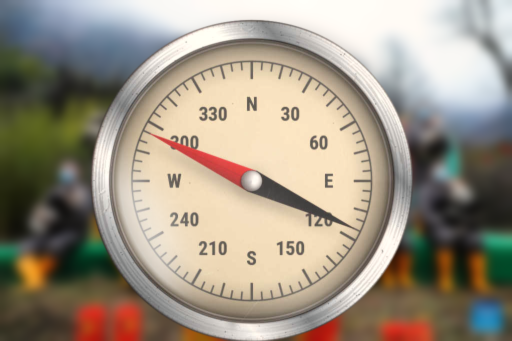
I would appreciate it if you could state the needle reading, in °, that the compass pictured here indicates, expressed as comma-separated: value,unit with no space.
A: 295,°
